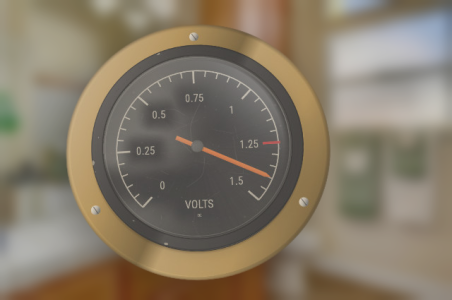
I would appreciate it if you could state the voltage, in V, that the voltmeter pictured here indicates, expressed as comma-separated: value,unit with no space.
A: 1.4,V
